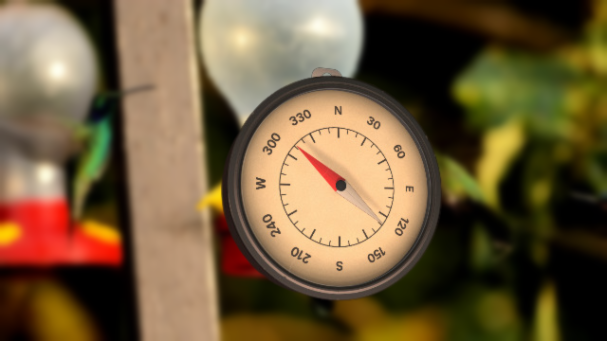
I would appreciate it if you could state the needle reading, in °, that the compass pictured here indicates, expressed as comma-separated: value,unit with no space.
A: 310,°
